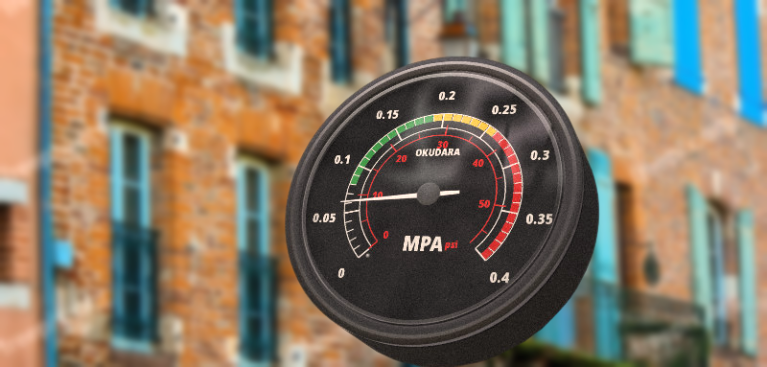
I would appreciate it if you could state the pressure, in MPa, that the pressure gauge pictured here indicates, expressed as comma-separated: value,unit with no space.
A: 0.06,MPa
